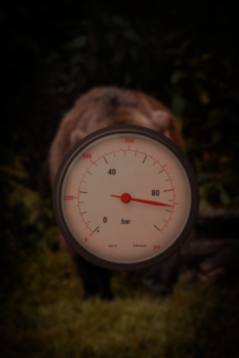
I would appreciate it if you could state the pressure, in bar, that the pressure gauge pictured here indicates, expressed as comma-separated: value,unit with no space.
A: 87.5,bar
